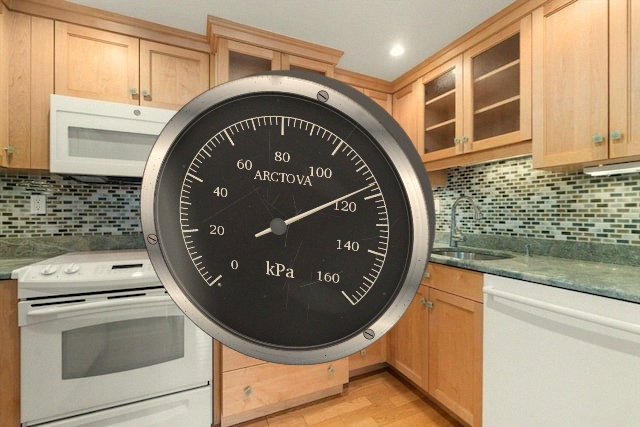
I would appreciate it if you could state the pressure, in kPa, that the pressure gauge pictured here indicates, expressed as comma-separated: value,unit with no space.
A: 116,kPa
